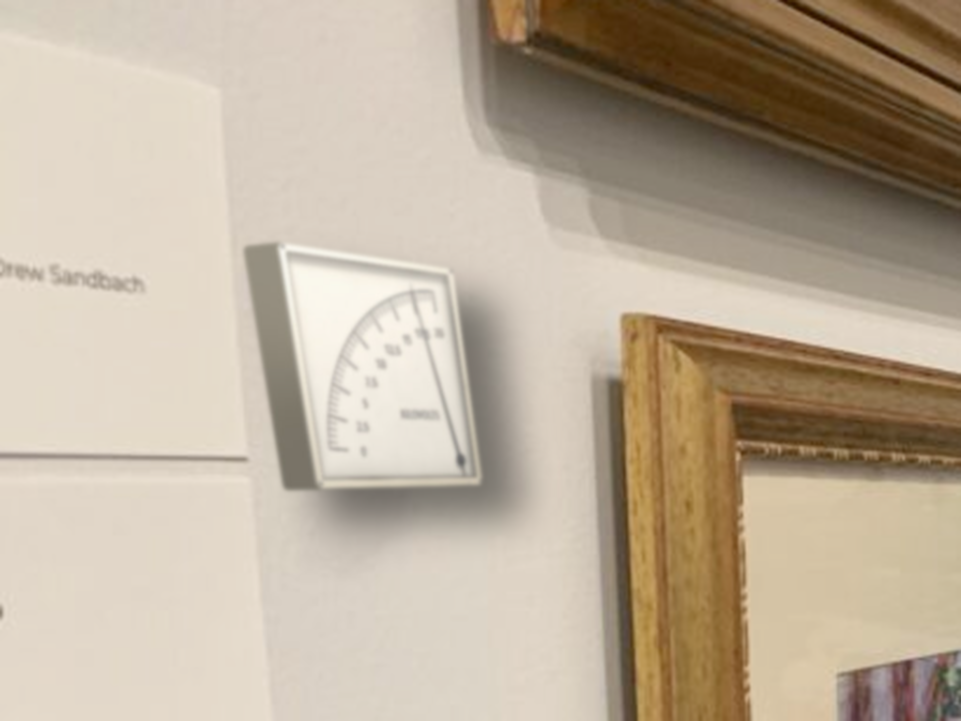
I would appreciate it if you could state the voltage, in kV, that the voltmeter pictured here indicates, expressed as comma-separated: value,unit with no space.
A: 17.5,kV
